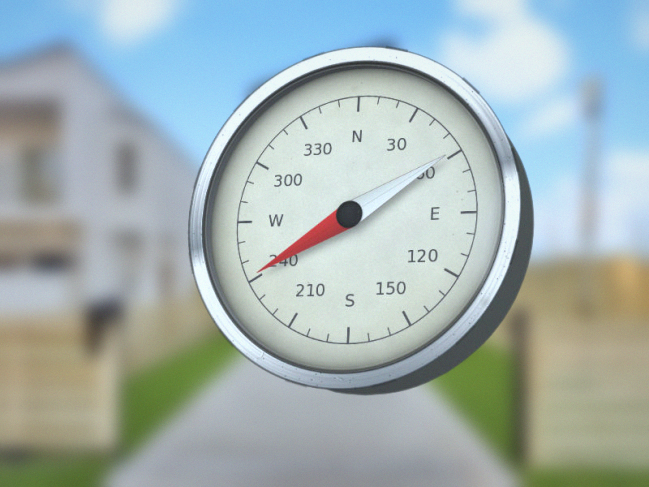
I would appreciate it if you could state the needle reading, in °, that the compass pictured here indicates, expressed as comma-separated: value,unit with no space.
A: 240,°
